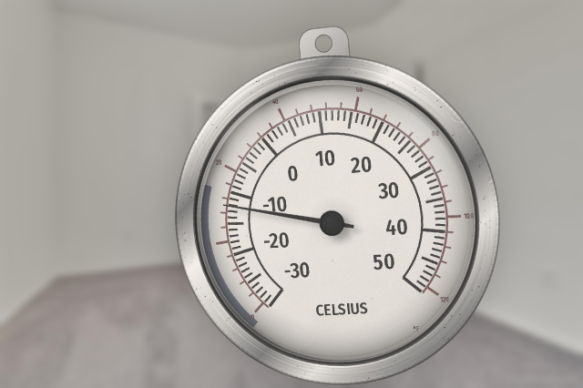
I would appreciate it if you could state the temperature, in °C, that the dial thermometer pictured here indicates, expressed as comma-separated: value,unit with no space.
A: -12,°C
